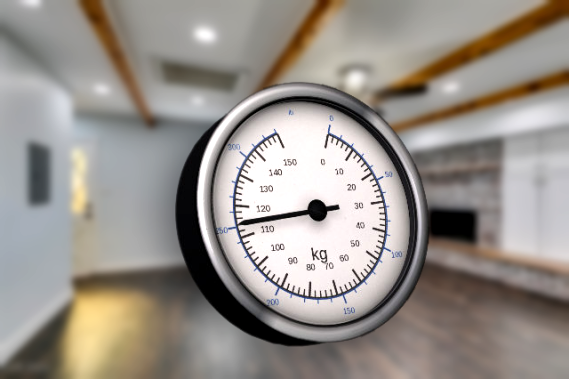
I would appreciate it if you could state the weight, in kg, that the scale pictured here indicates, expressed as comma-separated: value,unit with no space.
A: 114,kg
